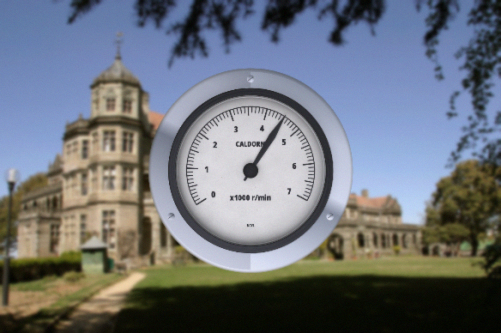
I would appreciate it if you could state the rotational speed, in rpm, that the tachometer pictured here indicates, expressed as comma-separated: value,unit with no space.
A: 4500,rpm
